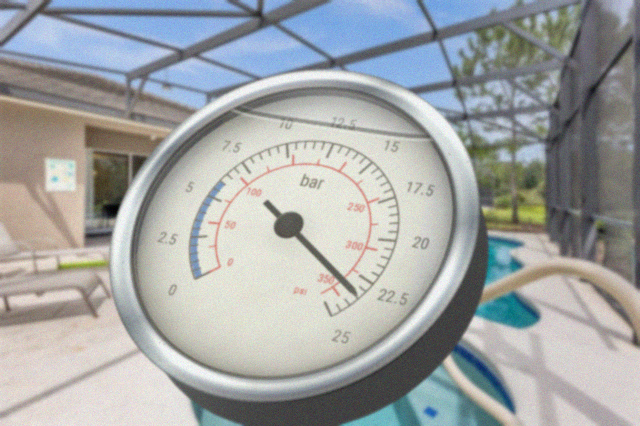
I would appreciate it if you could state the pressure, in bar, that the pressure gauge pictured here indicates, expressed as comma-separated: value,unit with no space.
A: 23.5,bar
